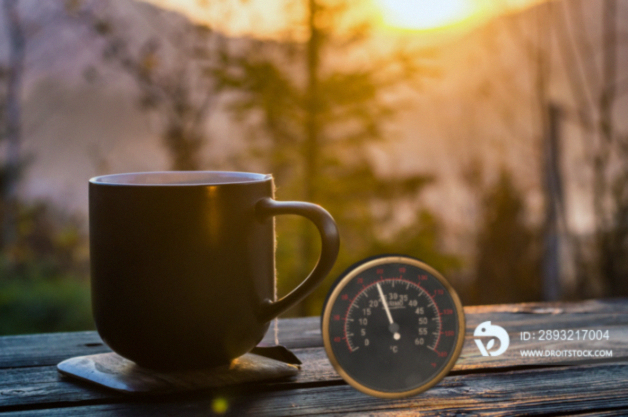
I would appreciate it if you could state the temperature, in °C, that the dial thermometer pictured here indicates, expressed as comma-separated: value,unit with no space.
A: 25,°C
